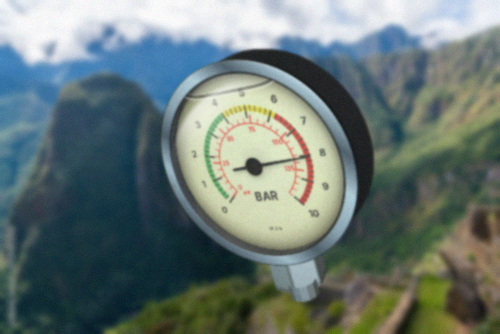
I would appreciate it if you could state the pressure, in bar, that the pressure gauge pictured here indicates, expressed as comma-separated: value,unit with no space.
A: 8,bar
